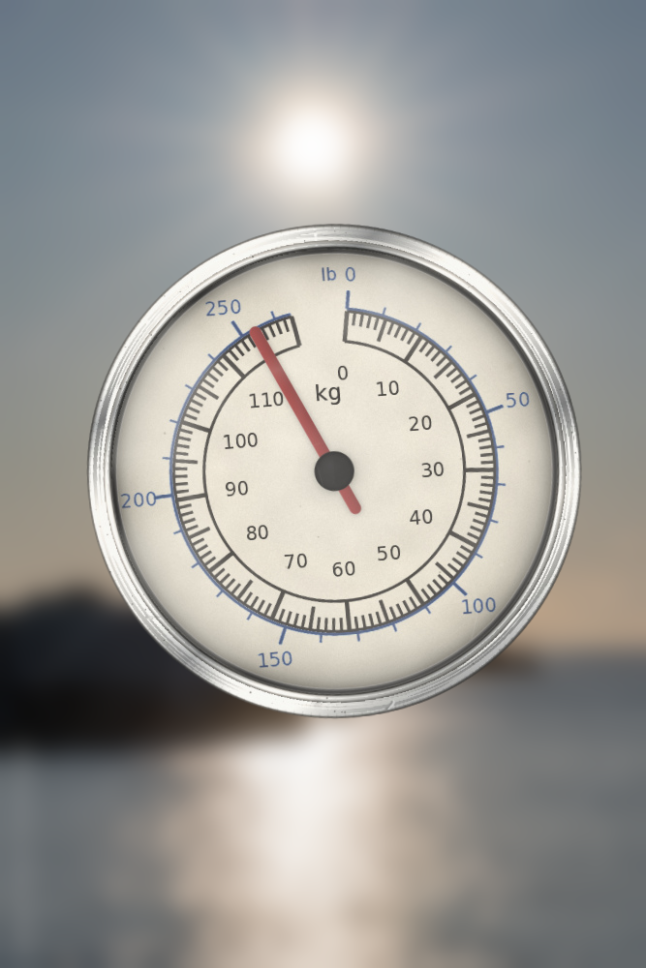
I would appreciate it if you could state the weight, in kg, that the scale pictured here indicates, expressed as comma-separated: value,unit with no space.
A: 115,kg
